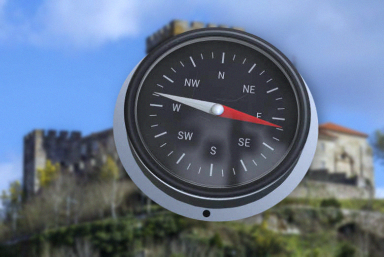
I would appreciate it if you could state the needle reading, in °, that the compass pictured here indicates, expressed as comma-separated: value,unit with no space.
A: 100,°
